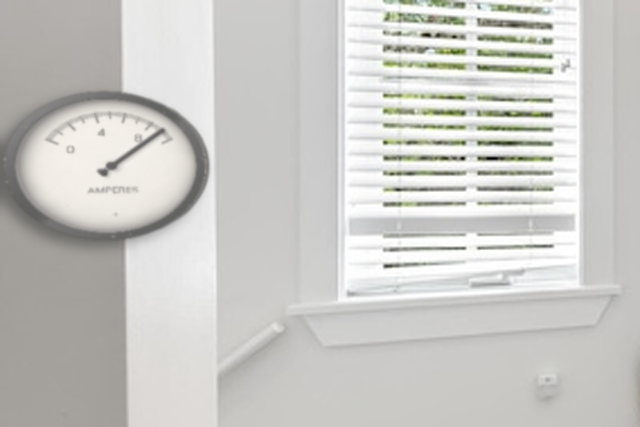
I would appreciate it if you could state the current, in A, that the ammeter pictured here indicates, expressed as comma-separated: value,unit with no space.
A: 9,A
